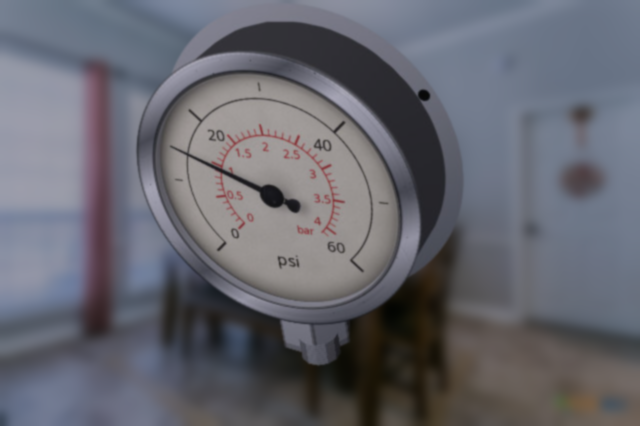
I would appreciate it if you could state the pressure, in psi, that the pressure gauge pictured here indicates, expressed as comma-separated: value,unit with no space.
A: 15,psi
